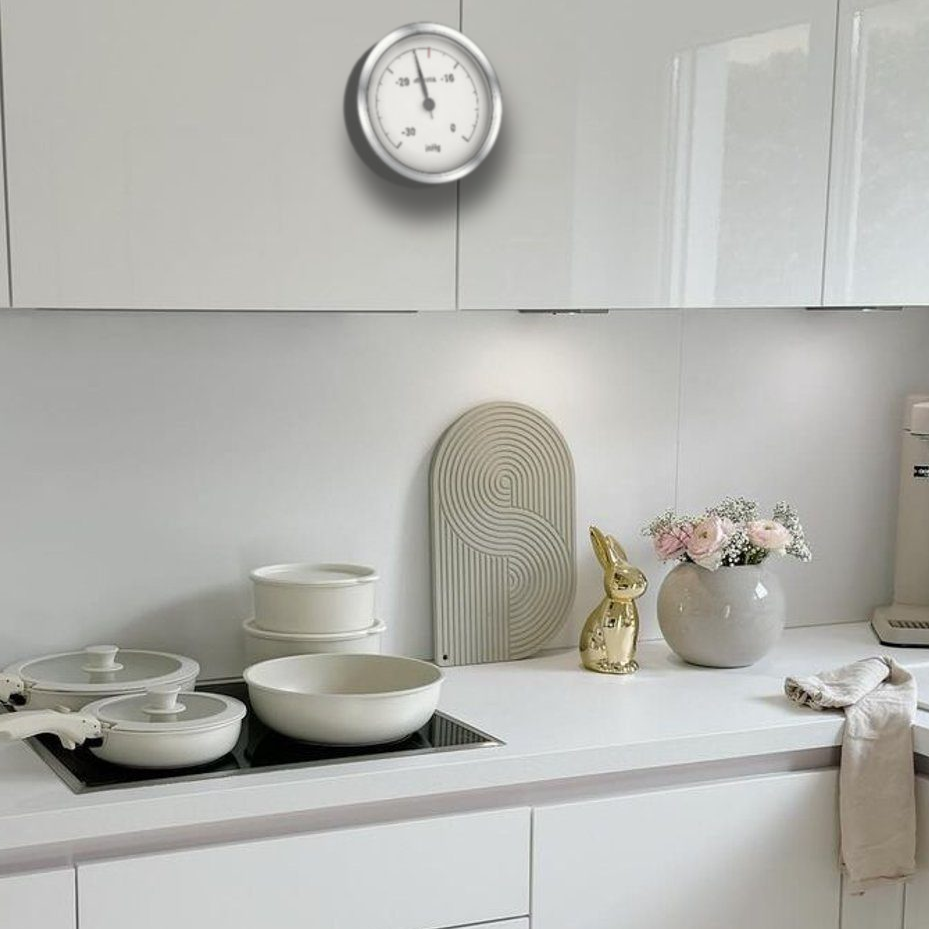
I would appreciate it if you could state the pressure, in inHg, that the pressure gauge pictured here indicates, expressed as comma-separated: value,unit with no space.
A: -16,inHg
